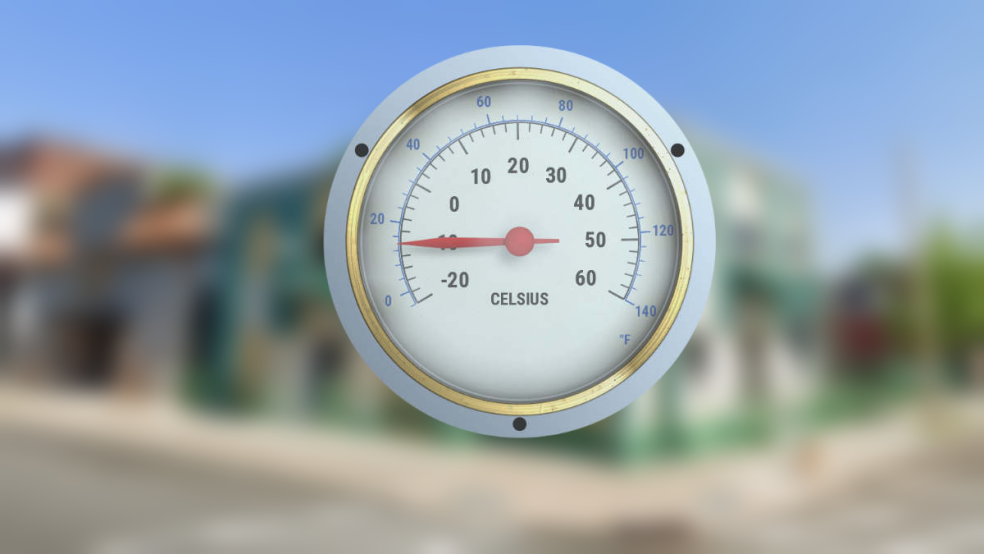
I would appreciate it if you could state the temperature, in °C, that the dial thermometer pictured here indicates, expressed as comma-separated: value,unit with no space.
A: -10,°C
